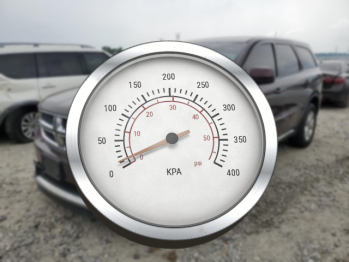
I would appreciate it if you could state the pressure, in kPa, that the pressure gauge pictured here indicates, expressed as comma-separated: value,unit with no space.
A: 10,kPa
